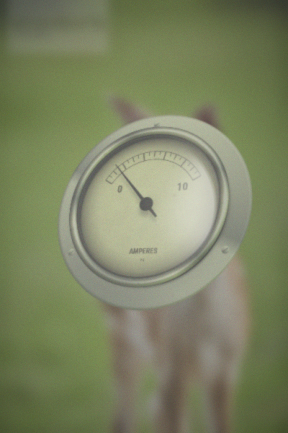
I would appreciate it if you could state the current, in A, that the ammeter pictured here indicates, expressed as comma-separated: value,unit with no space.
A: 1.5,A
